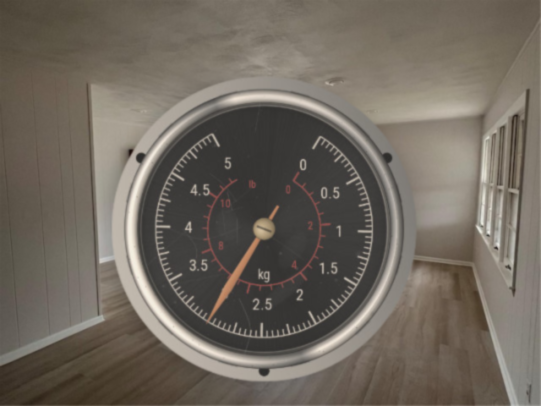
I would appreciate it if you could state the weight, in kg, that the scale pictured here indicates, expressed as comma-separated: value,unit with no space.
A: 3,kg
